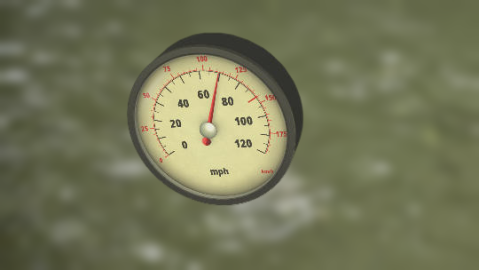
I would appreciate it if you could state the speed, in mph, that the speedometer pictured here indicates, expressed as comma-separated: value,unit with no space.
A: 70,mph
